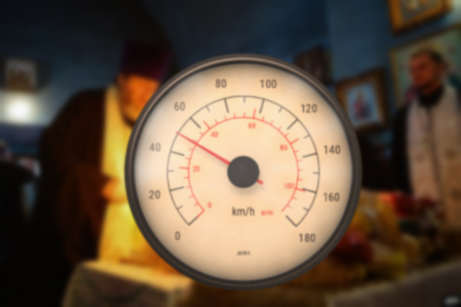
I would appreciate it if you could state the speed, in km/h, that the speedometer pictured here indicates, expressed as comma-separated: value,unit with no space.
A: 50,km/h
